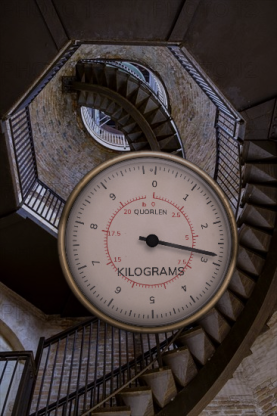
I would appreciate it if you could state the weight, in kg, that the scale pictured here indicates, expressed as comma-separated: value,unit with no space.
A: 2.8,kg
